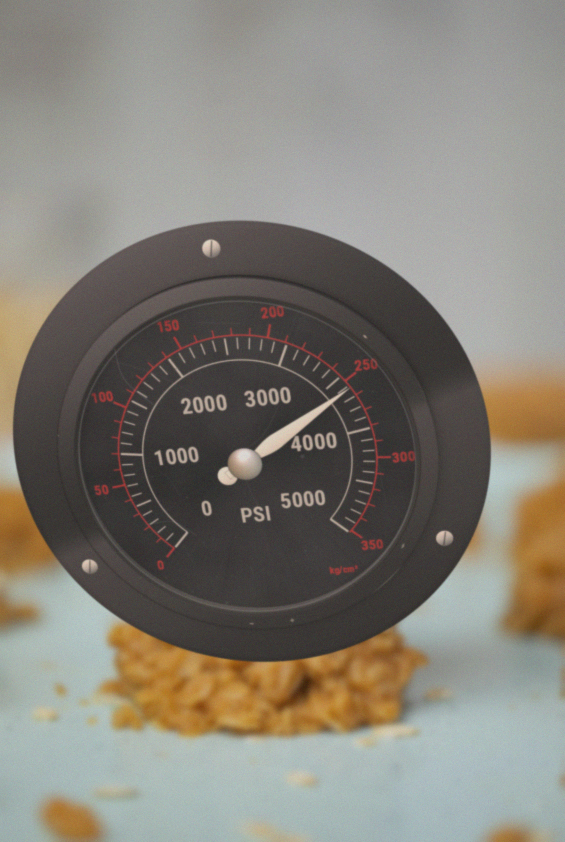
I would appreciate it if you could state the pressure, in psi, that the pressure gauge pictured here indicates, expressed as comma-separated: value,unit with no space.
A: 3600,psi
